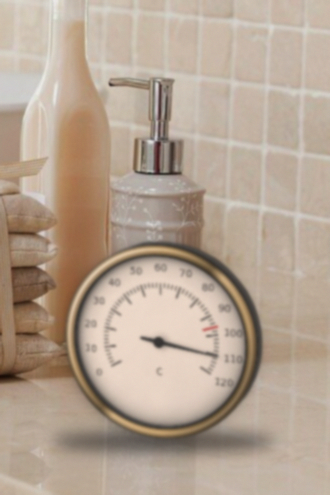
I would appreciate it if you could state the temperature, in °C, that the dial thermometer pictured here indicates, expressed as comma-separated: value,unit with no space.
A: 110,°C
